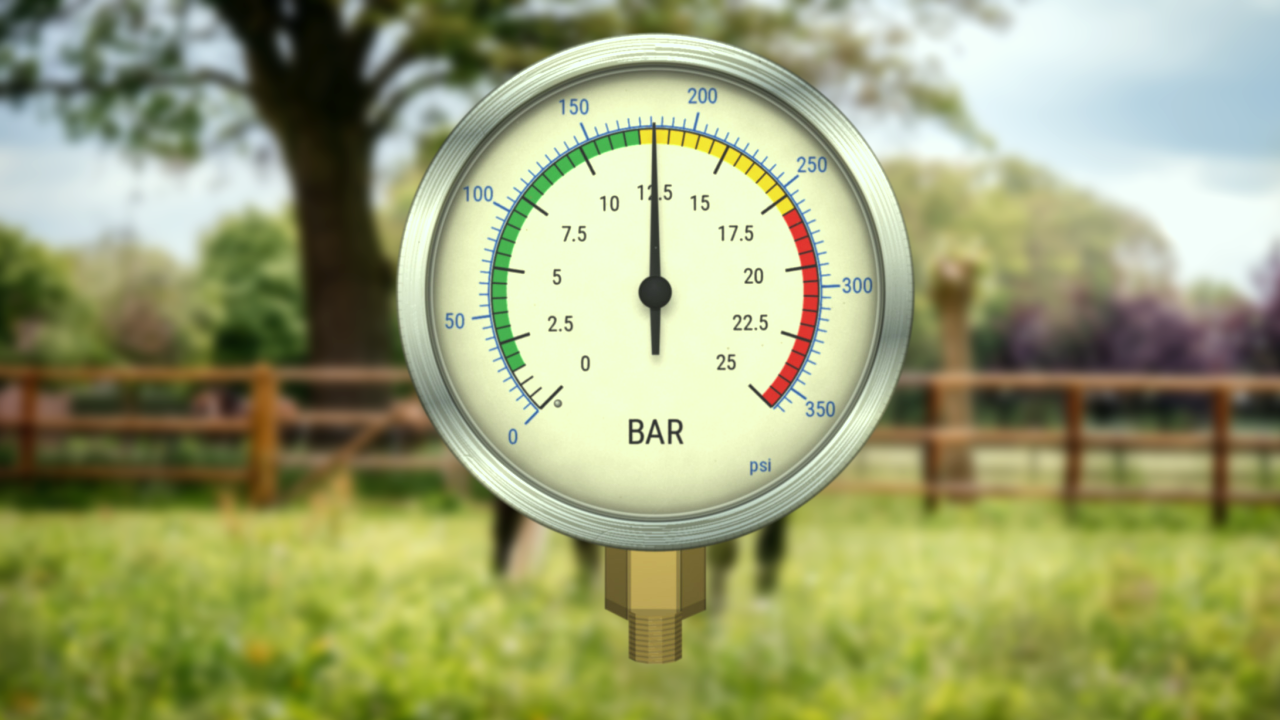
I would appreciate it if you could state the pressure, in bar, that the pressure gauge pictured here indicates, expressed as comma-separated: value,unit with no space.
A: 12.5,bar
